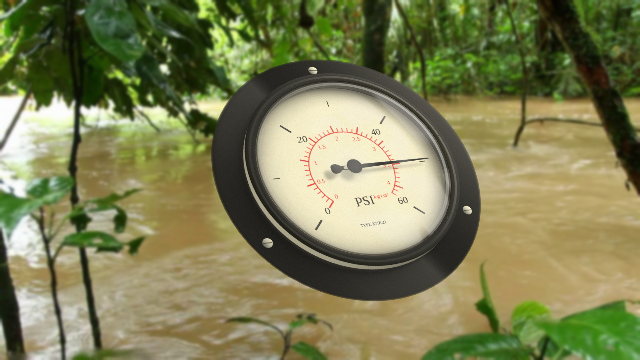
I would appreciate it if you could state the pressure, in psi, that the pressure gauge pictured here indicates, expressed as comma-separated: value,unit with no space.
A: 50,psi
